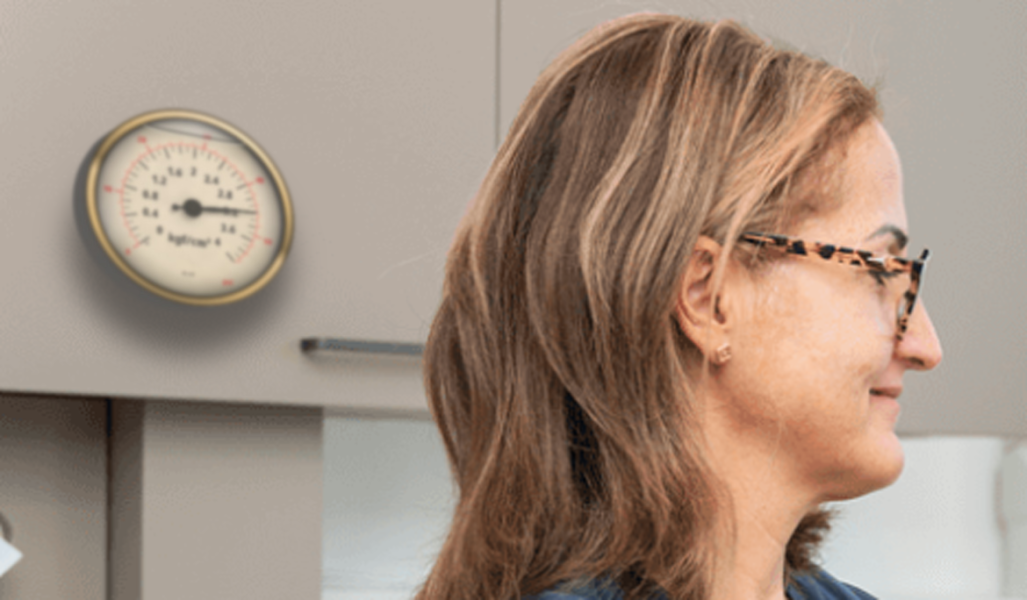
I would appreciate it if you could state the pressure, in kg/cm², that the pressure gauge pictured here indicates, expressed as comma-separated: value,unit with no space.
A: 3.2,kg/cm²
